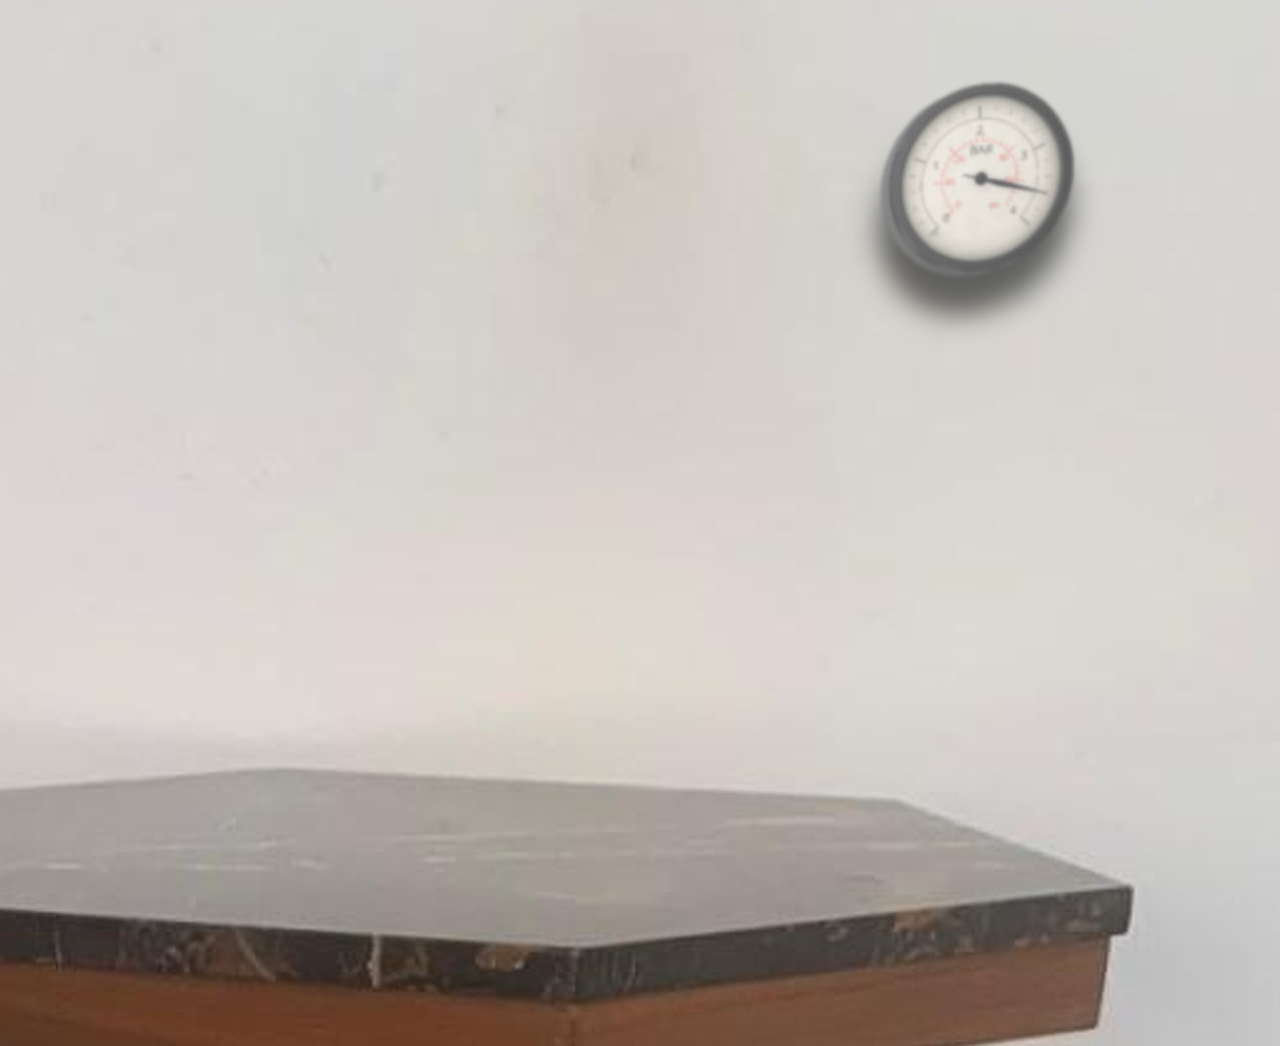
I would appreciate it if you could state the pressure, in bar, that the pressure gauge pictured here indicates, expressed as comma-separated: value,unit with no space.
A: 3.6,bar
